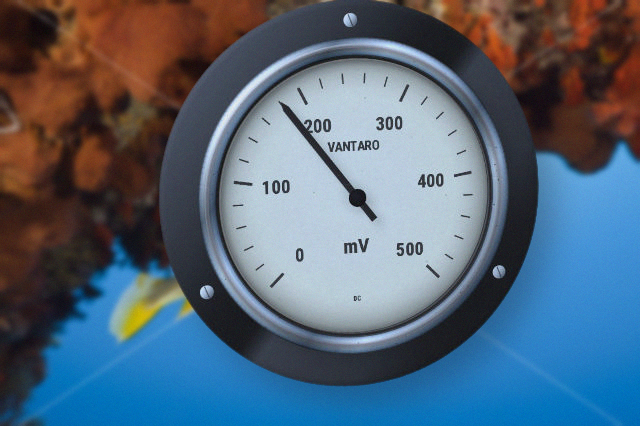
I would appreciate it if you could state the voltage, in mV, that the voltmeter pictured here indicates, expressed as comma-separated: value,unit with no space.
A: 180,mV
